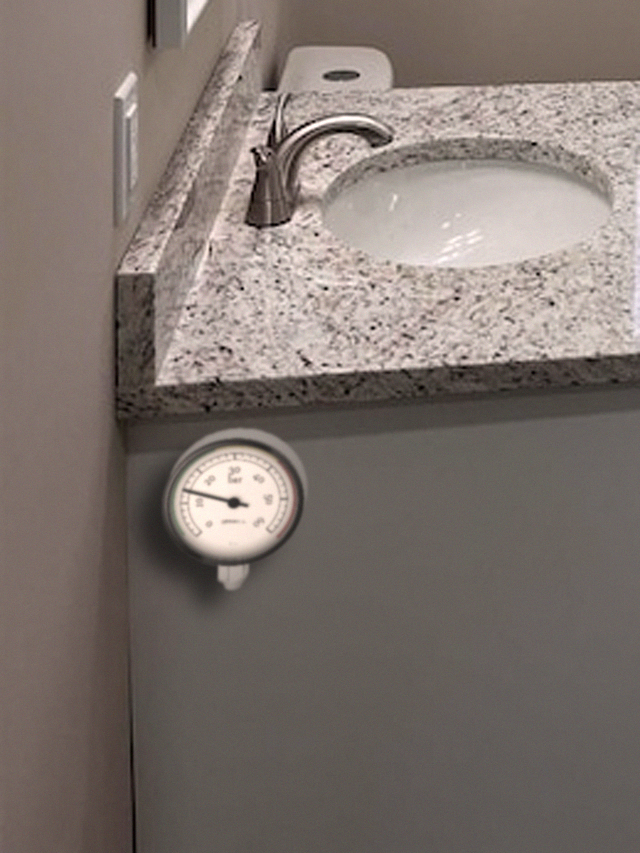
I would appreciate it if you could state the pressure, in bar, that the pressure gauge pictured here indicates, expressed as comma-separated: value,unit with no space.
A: 14,bar
